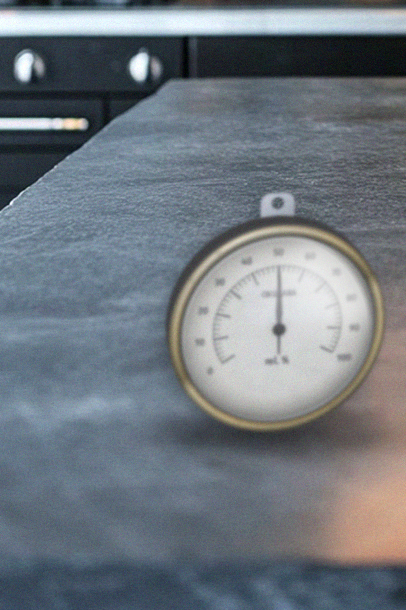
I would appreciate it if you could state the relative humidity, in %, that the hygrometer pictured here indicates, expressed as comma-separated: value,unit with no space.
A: 50,%
